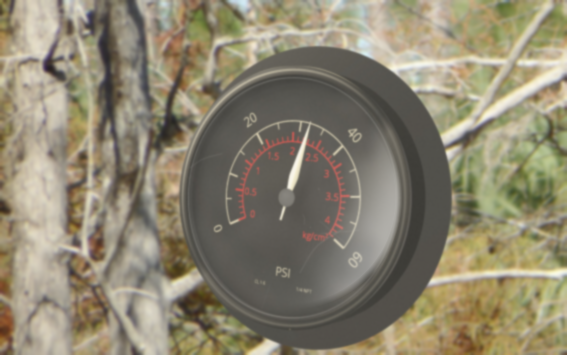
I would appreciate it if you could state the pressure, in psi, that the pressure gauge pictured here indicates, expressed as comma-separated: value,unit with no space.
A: 32.5,psi
